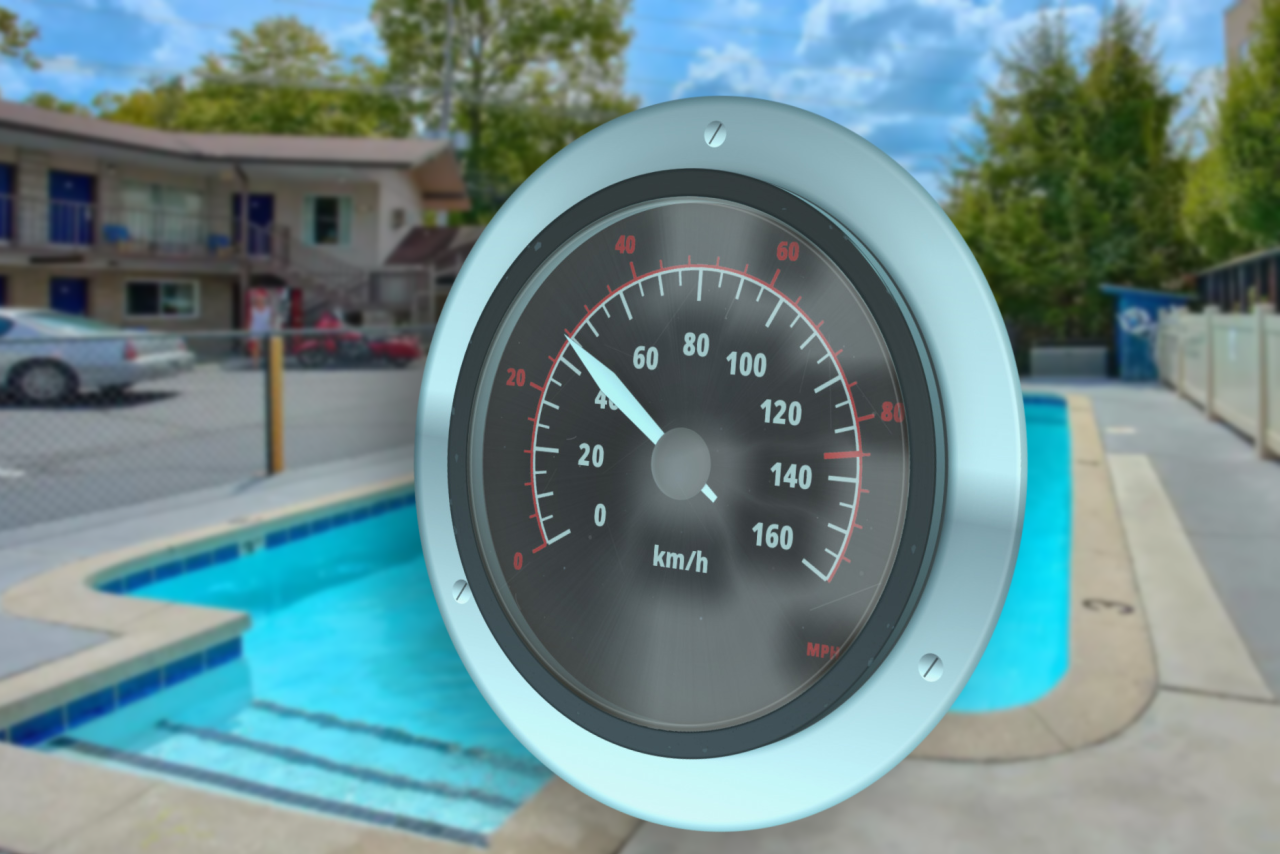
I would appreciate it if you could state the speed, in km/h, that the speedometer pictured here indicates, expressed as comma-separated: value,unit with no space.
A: 45,km/h
